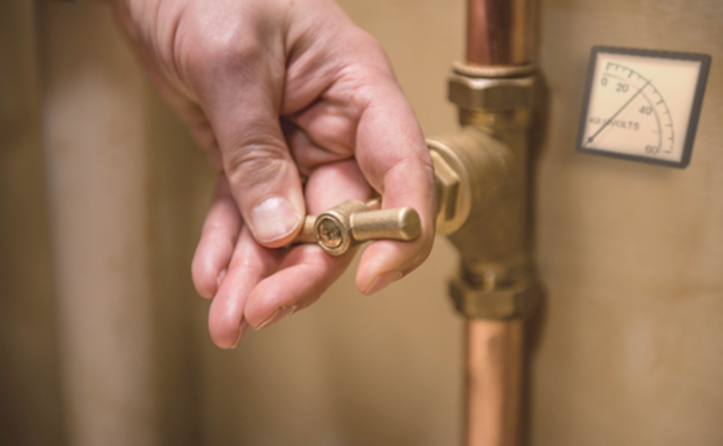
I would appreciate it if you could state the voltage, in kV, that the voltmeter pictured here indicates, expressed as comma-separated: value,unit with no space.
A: 30,kV
